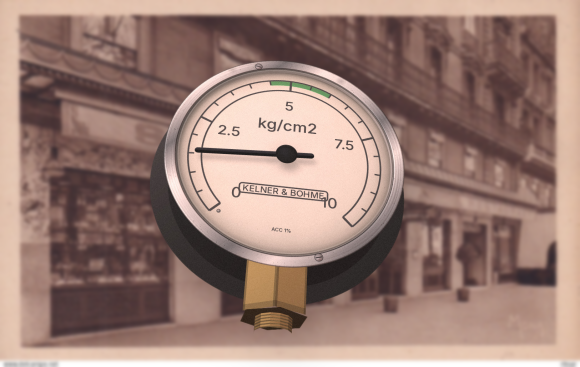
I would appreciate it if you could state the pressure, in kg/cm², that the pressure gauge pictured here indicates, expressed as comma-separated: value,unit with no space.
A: 1.5,kg/cm²
